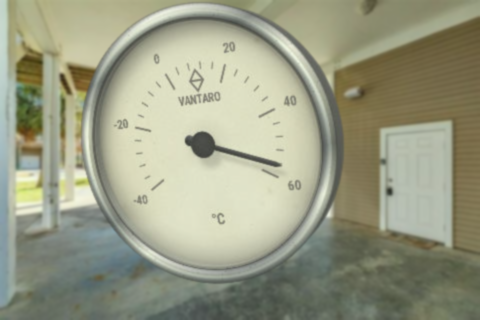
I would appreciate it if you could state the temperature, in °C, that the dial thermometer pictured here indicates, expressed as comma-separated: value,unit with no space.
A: 56,°C
